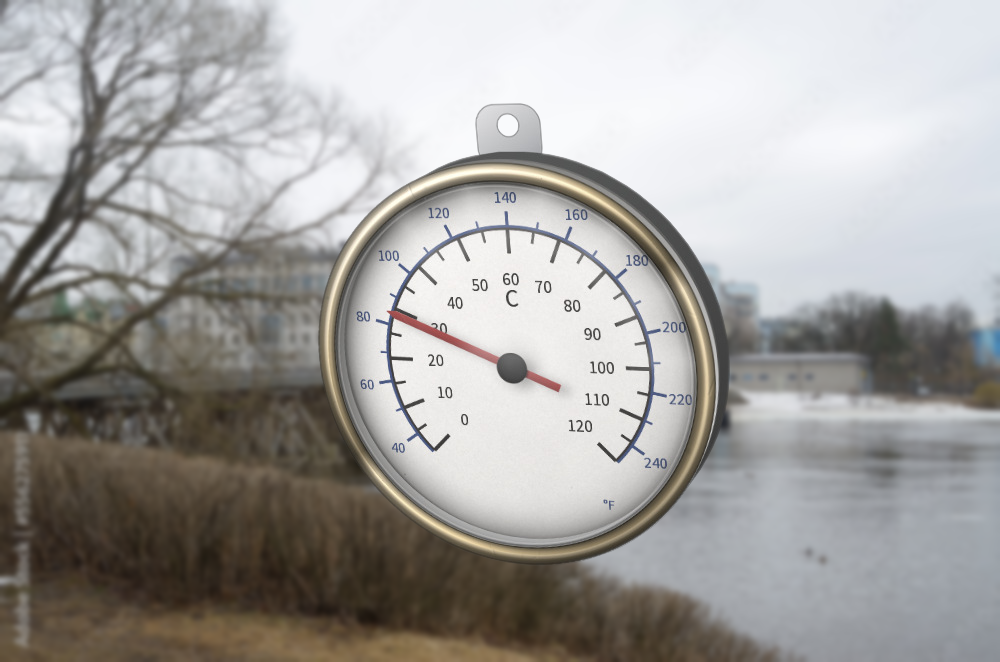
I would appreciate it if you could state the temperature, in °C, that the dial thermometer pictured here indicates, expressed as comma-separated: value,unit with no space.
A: 30,°C
